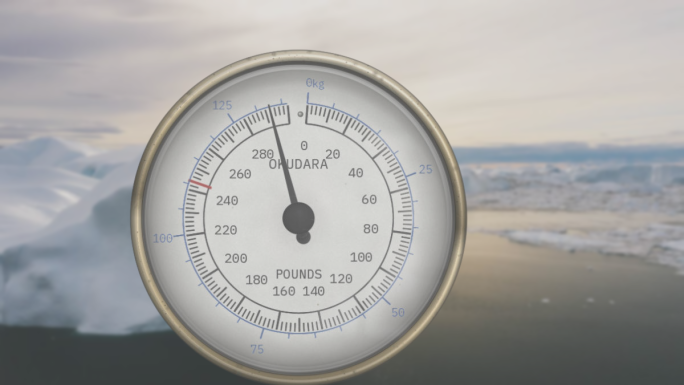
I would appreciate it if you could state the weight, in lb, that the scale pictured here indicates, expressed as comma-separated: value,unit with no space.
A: 292,lb
